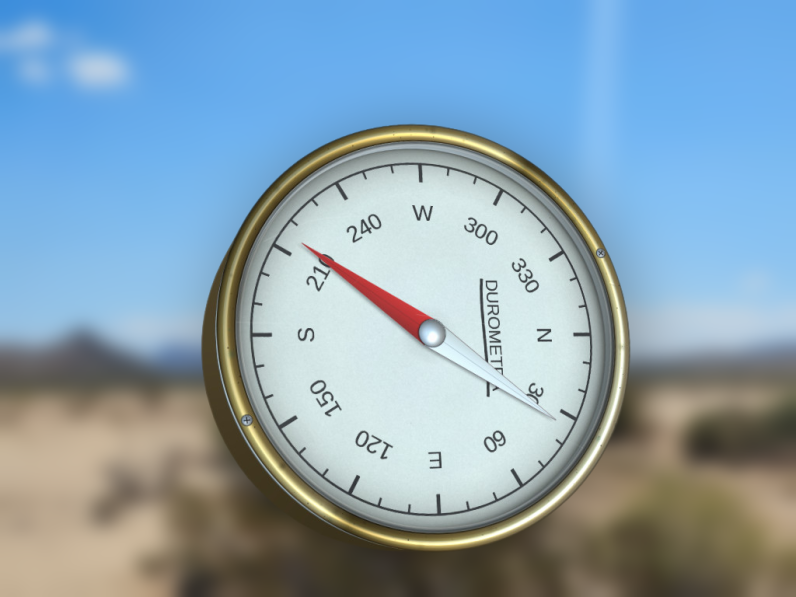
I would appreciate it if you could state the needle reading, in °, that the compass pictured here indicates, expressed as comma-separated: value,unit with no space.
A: 215,°
